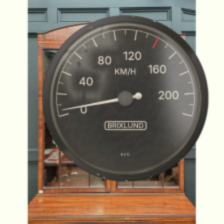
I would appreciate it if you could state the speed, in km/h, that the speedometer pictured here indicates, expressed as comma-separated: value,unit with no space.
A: 5,km/h
